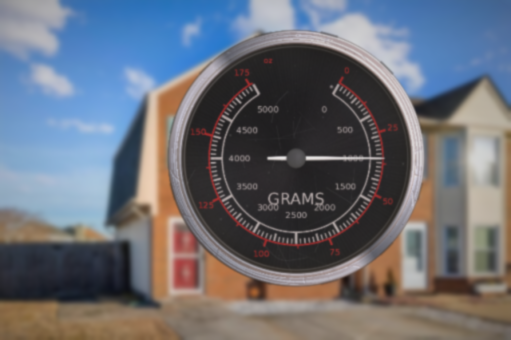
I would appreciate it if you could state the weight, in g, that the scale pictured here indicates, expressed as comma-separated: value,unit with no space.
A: 1000,g
